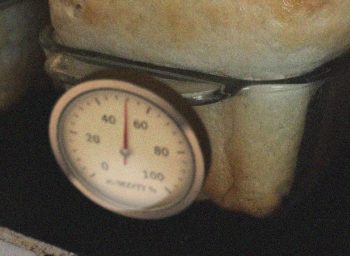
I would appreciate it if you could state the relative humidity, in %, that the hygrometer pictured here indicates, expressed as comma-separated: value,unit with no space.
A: 52,%
